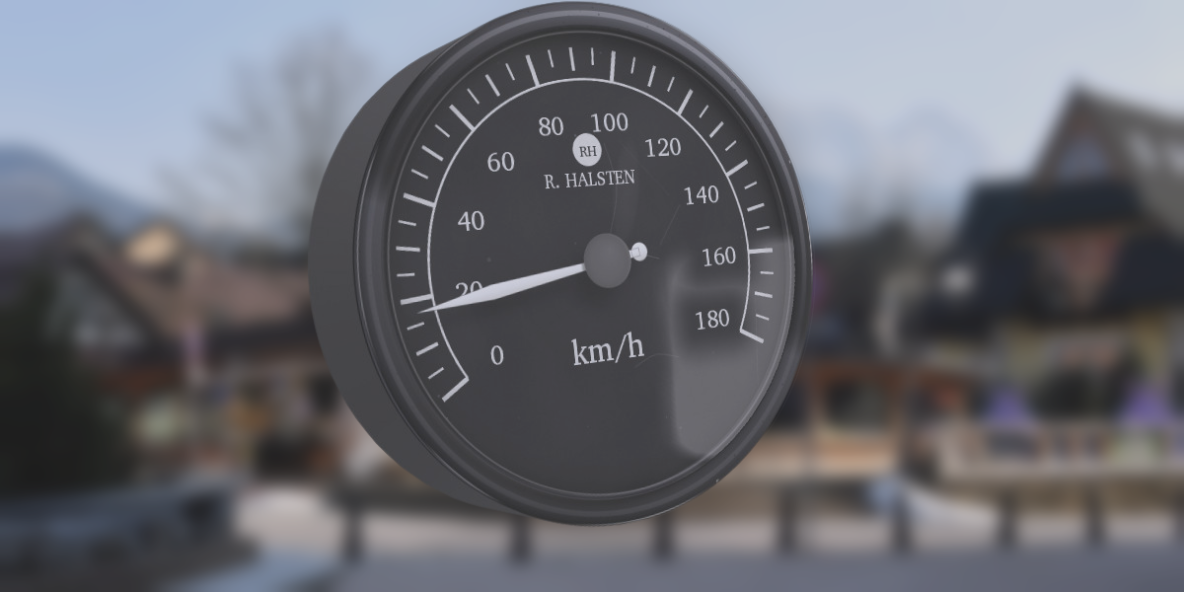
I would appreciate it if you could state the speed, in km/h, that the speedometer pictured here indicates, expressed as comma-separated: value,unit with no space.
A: 17.5,km/h
